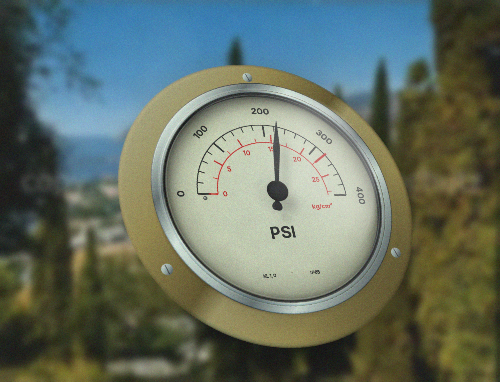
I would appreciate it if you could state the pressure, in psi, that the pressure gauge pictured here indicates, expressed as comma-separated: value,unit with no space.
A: 220,psi
